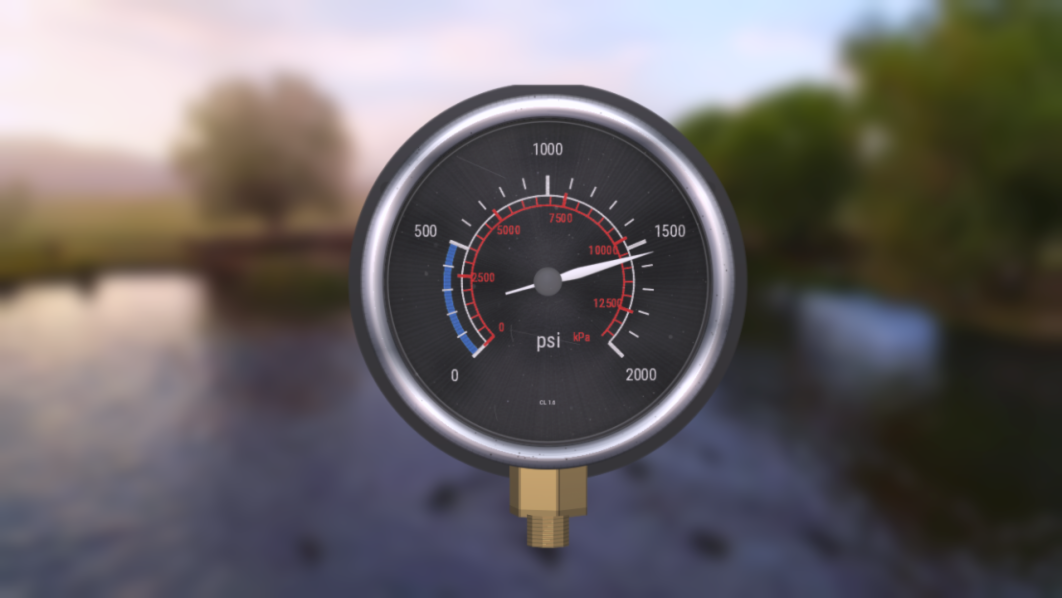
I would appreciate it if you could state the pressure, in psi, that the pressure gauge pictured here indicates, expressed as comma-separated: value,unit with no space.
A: 1550,psi
